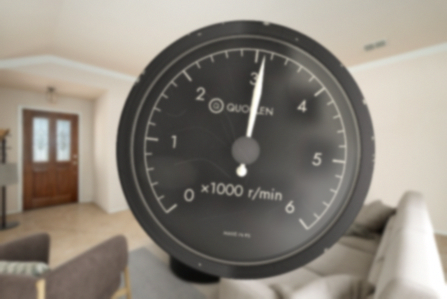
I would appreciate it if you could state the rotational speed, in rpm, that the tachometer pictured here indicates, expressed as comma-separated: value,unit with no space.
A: 3100,rpm
